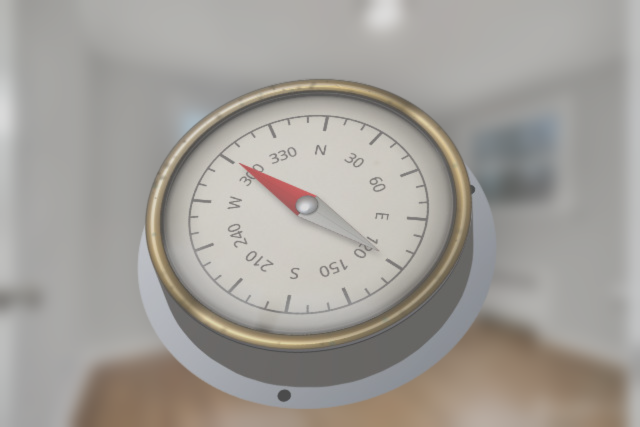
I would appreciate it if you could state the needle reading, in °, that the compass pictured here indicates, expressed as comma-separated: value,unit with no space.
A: 300,°
